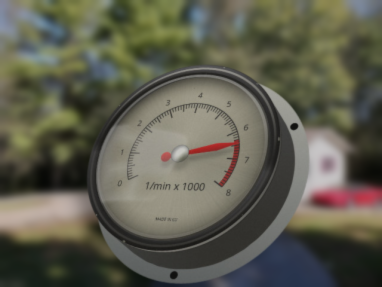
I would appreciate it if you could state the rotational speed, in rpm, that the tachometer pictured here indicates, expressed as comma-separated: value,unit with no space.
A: 6500,rpm
